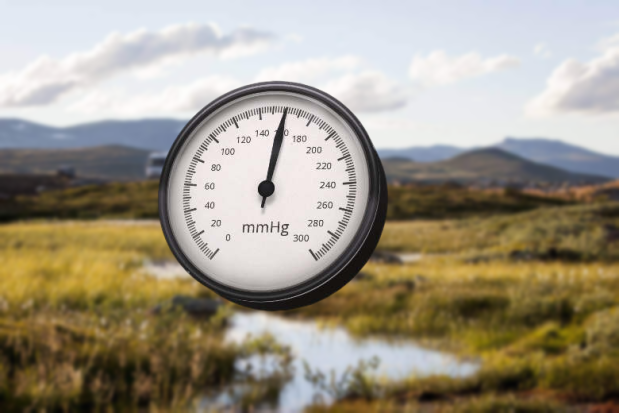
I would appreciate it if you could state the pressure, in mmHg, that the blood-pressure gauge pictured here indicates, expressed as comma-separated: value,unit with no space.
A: 160,mmHg
